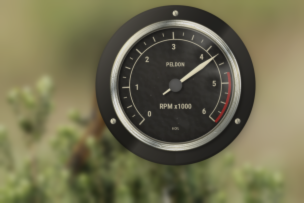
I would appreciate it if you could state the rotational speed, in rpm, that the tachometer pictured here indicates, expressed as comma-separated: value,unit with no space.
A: 4250,rpm
